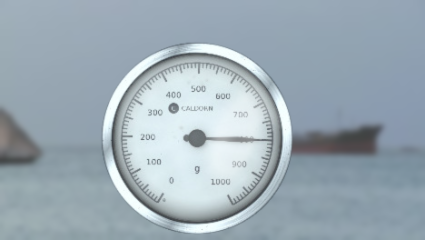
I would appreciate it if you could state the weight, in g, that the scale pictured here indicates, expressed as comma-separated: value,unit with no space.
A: 800,g
